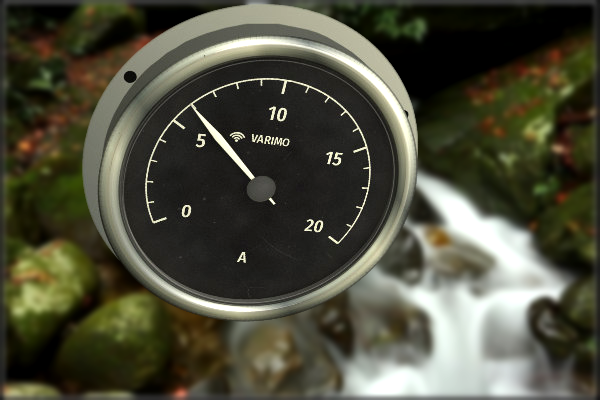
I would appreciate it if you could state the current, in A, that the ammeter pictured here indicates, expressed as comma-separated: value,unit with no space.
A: 6,A
